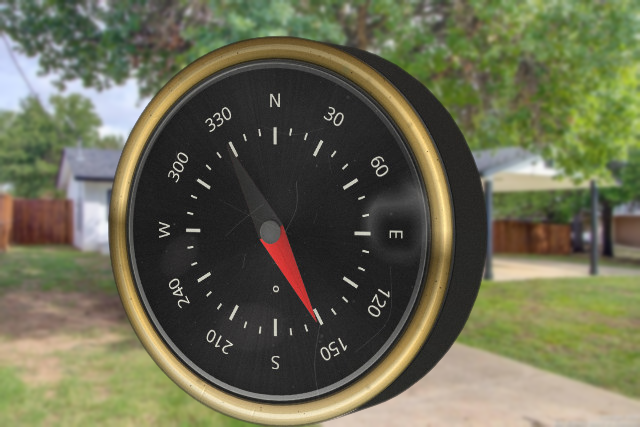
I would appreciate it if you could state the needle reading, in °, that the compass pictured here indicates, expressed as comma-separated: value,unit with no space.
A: 150,°
